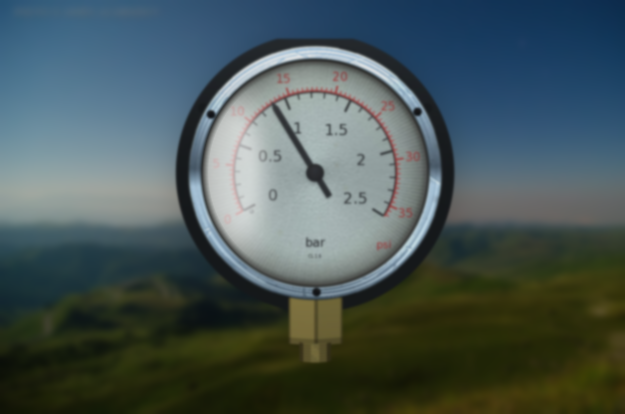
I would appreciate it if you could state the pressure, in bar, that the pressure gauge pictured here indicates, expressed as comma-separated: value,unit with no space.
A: 0.9,bar
